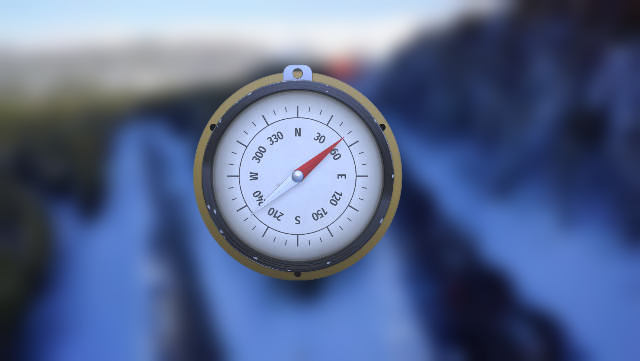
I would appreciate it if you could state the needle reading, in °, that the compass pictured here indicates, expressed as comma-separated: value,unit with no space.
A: 50,°
